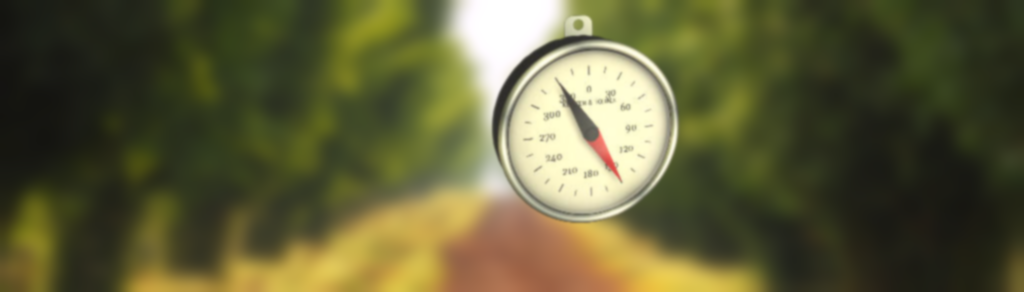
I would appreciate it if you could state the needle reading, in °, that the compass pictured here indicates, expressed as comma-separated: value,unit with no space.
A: 150,°
